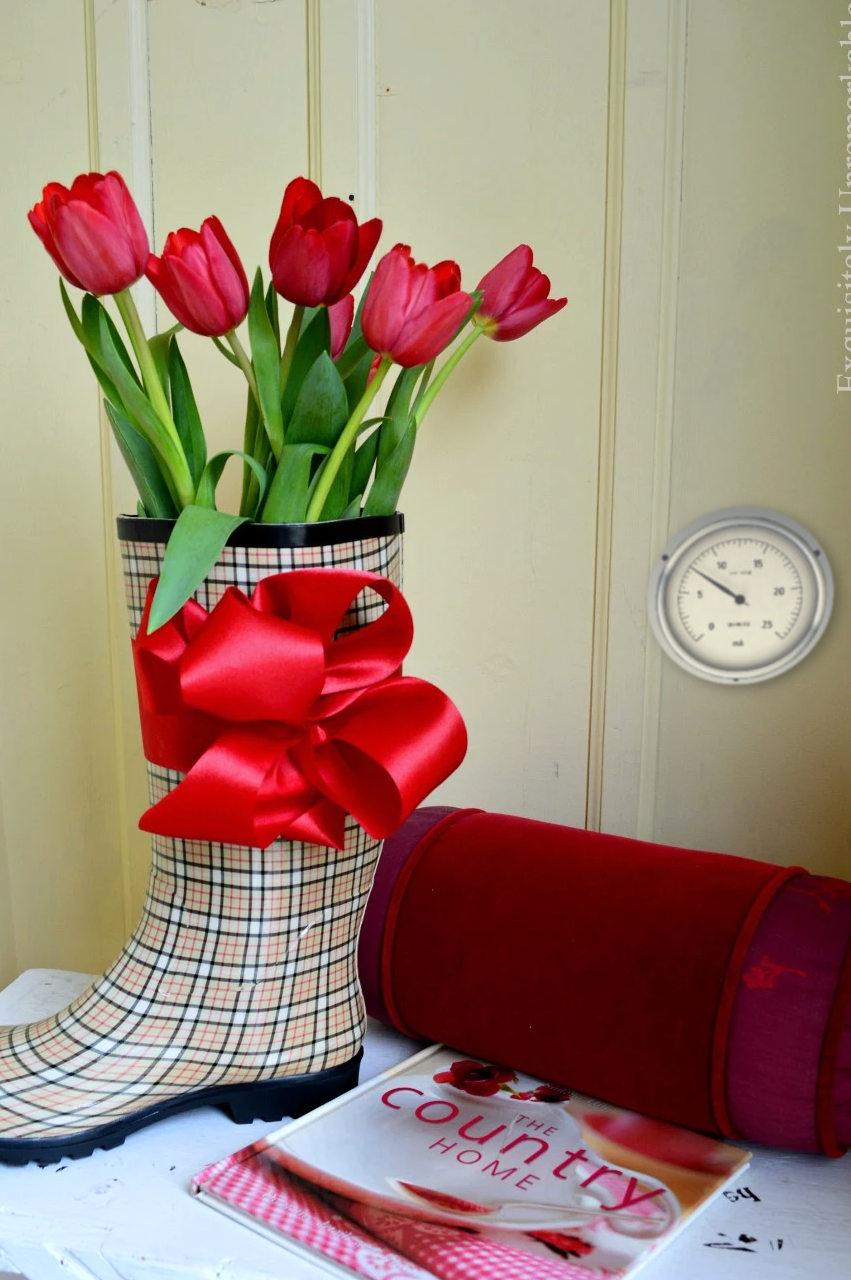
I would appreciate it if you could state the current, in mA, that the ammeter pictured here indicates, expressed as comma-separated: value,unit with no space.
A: 7.5,mA
